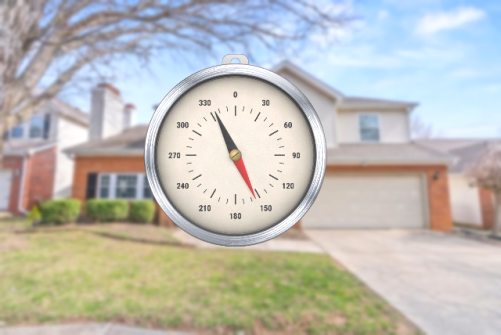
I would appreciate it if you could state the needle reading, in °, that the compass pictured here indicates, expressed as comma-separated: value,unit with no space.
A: 155,°
